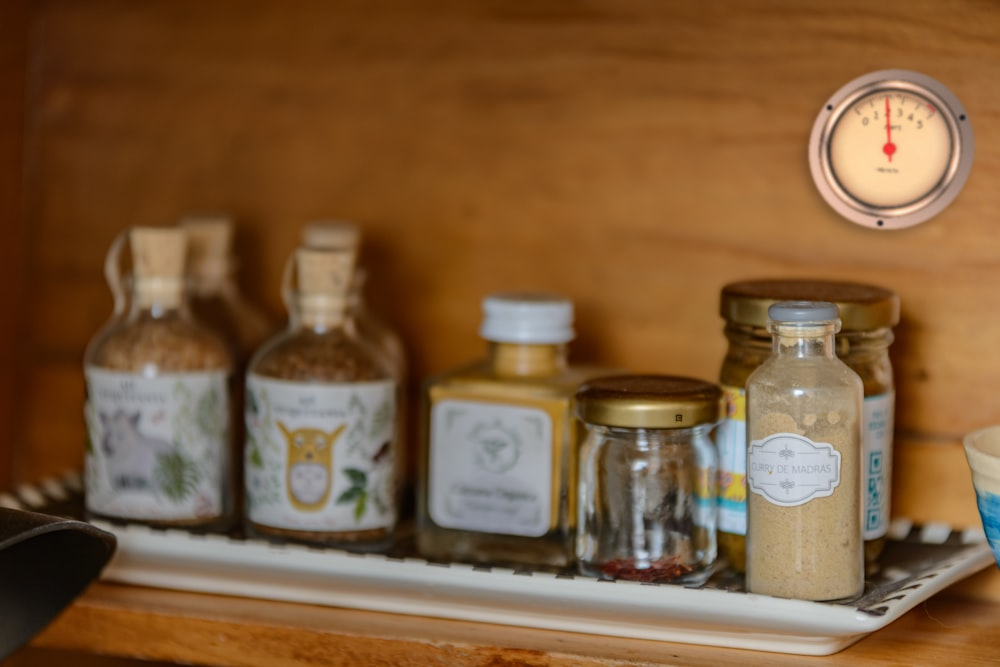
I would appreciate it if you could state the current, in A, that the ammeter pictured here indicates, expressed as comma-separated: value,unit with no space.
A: 2,A
